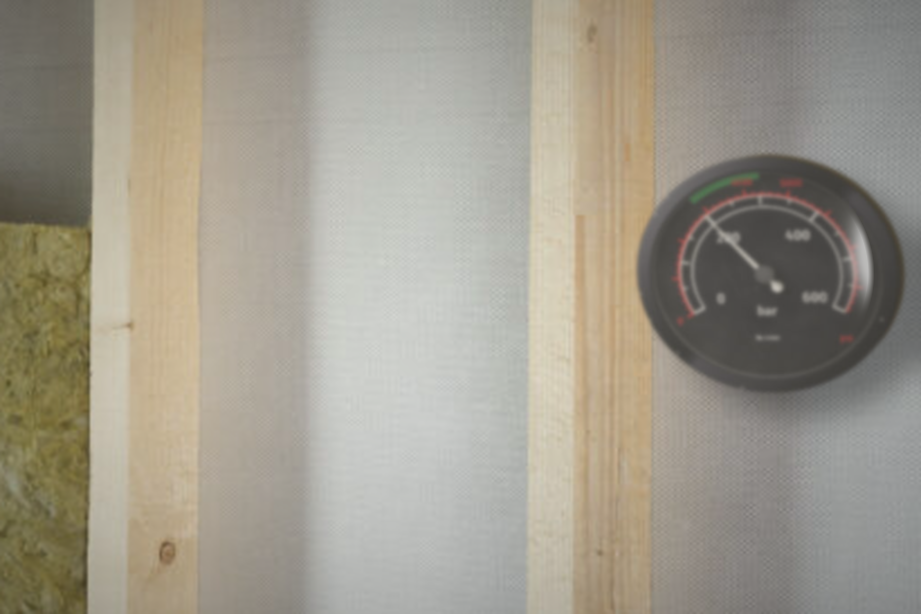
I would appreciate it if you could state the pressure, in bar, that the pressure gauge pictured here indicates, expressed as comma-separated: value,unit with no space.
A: 200,bar
